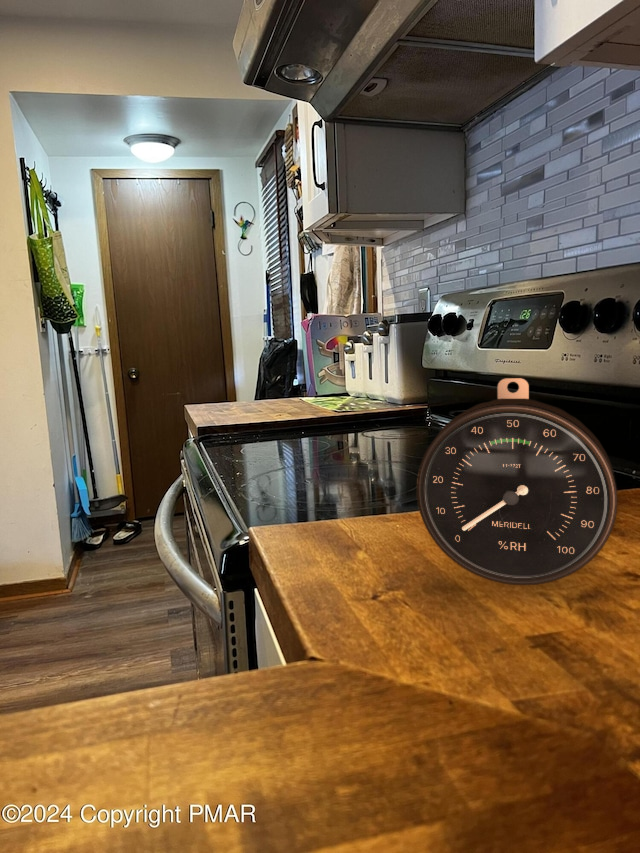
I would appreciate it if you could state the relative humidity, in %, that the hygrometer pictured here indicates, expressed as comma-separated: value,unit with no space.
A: 2,%
